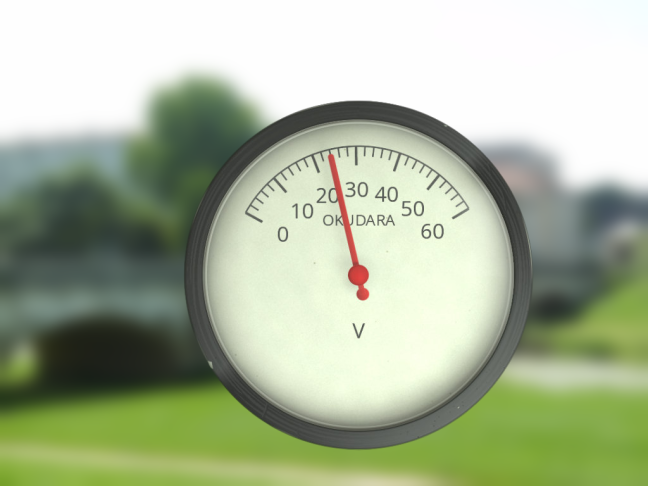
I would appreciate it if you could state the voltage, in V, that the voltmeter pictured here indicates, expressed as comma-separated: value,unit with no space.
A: 24,V
